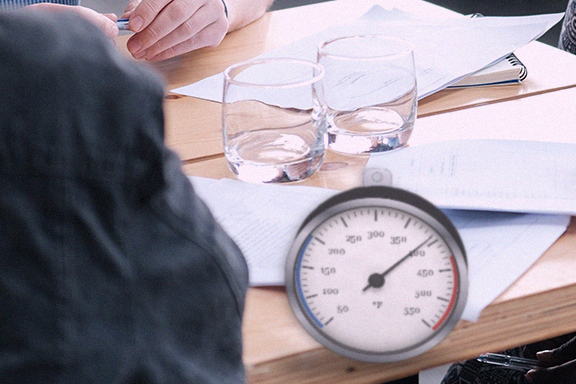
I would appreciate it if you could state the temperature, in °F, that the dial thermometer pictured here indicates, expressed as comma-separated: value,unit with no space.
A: 390,°F
